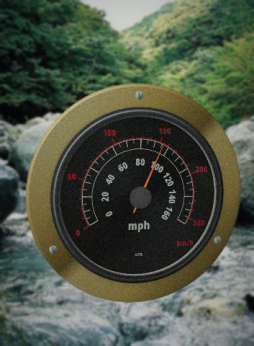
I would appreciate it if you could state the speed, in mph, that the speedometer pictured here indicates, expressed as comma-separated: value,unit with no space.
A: 95,mph
